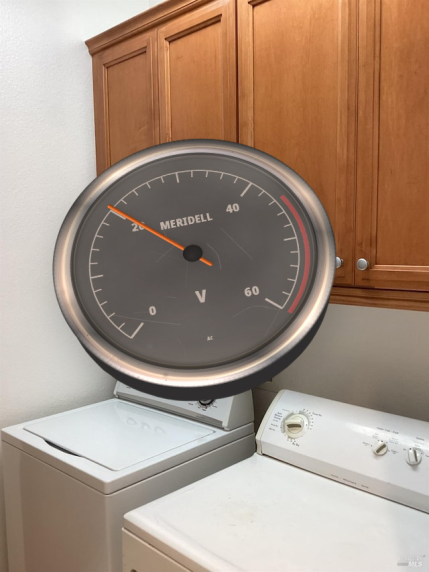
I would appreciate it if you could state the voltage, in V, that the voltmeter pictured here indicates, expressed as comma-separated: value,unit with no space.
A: 20,V
